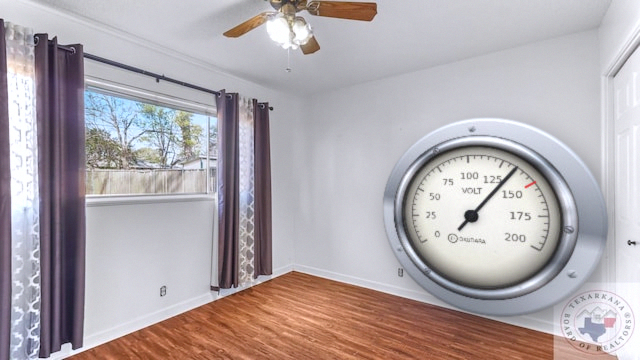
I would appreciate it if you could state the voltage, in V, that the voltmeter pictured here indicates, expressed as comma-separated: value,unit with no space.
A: 135,V
